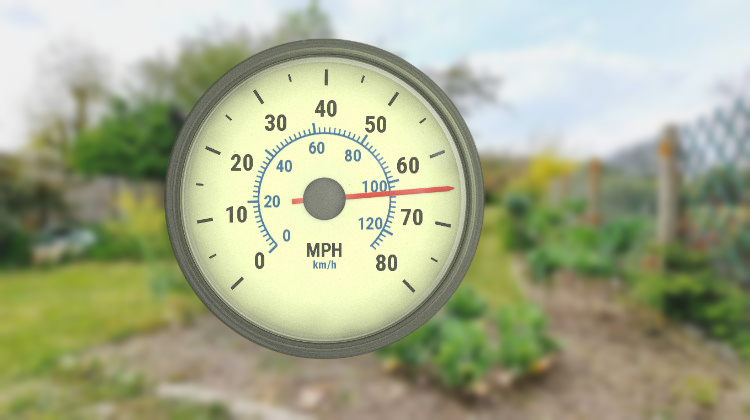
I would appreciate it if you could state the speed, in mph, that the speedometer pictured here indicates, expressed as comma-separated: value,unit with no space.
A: 65,mph
